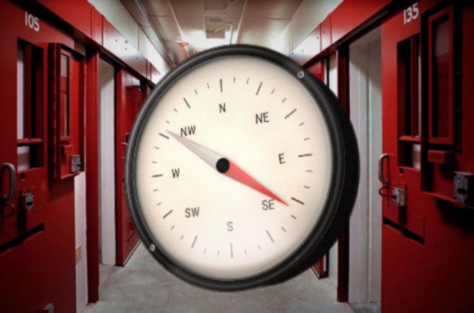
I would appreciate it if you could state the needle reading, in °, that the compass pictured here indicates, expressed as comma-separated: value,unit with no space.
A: 125,°
